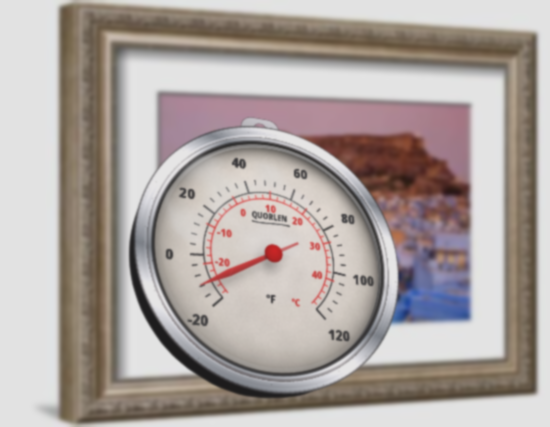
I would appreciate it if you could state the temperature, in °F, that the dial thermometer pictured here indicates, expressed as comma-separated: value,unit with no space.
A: -12,°F
